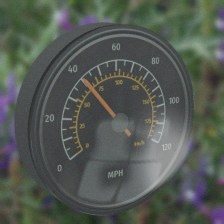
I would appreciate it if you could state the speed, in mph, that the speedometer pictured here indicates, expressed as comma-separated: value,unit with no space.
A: 40,mph
